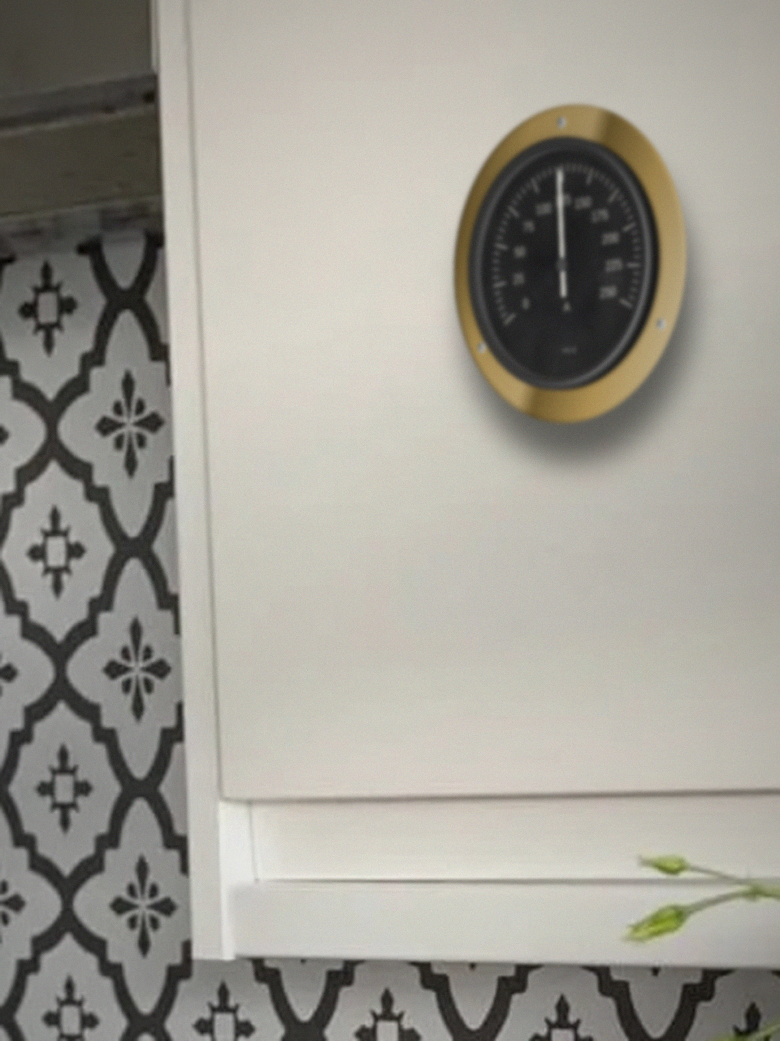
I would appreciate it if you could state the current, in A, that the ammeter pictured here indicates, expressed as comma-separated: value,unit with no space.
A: 125,A
